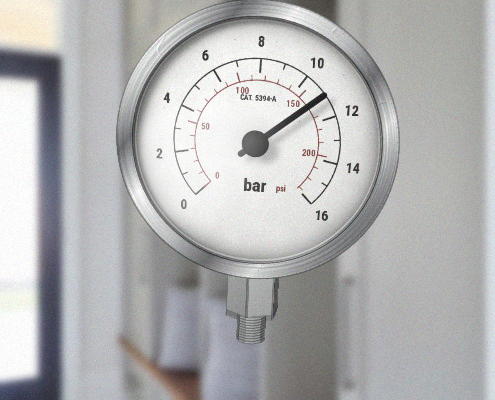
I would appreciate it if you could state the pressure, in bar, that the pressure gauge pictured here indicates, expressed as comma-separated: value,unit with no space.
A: 11,bar
